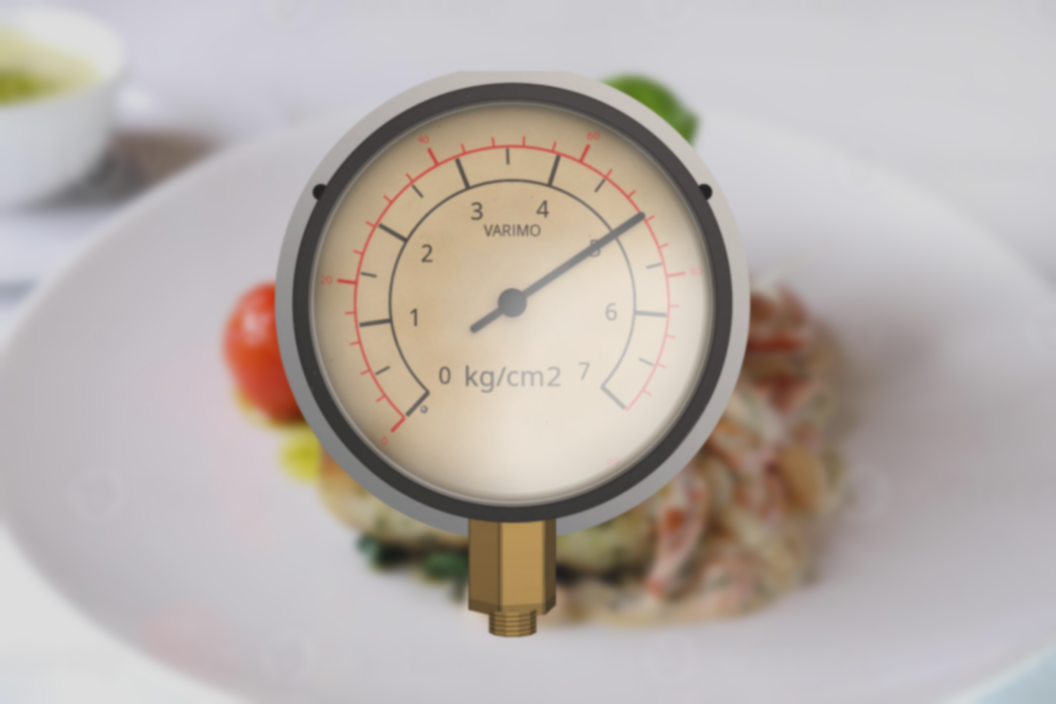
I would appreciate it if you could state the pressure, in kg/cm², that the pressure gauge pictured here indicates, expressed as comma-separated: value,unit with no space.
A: 5,kg/cm²
